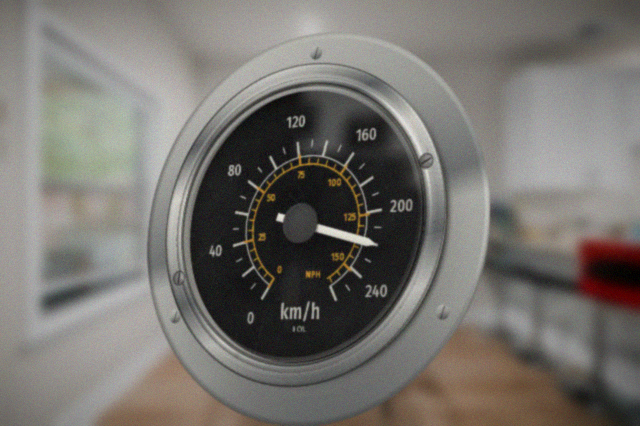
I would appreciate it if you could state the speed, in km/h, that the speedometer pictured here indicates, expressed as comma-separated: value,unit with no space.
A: 220,km/h
